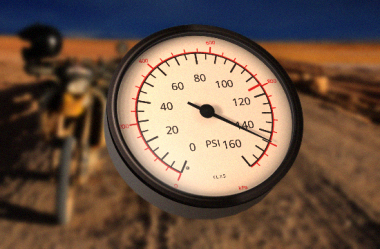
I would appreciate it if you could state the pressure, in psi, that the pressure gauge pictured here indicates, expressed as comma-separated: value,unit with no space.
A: 145,psi
